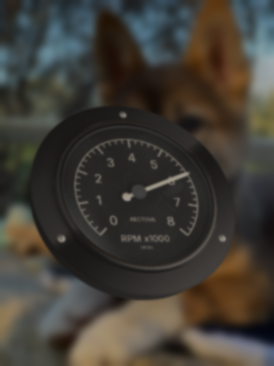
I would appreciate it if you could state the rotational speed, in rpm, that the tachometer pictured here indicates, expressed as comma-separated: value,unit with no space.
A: 6000,rpm
